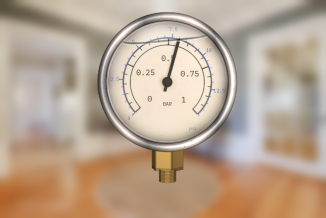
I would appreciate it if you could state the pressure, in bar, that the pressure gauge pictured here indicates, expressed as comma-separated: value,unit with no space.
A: 0.55,bar
